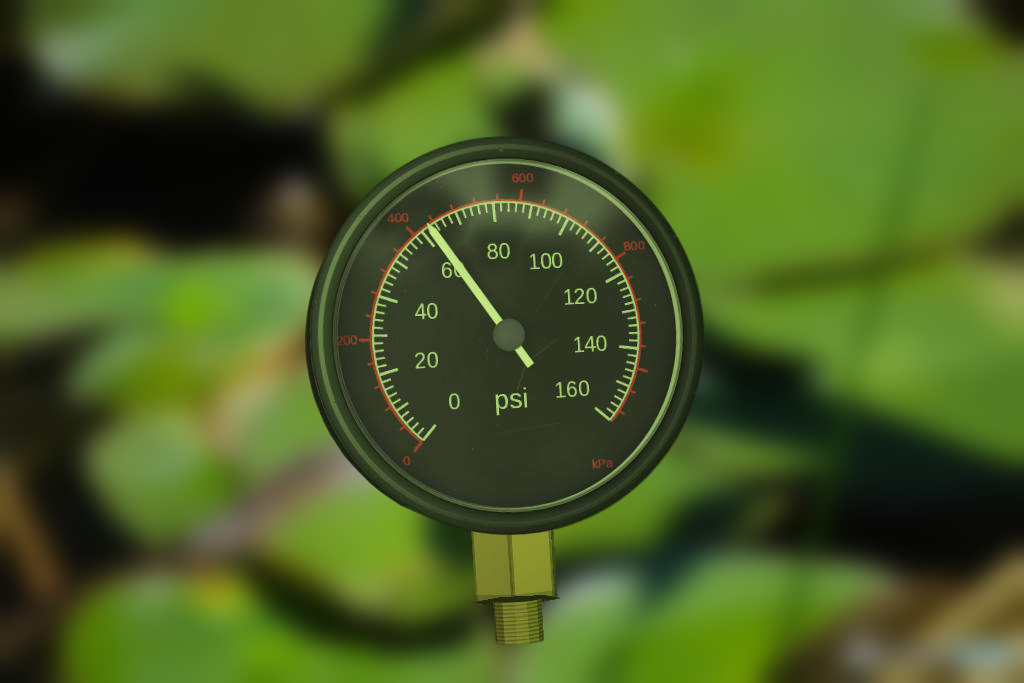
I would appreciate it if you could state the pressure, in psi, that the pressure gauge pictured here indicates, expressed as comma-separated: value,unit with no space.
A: 62,psi
